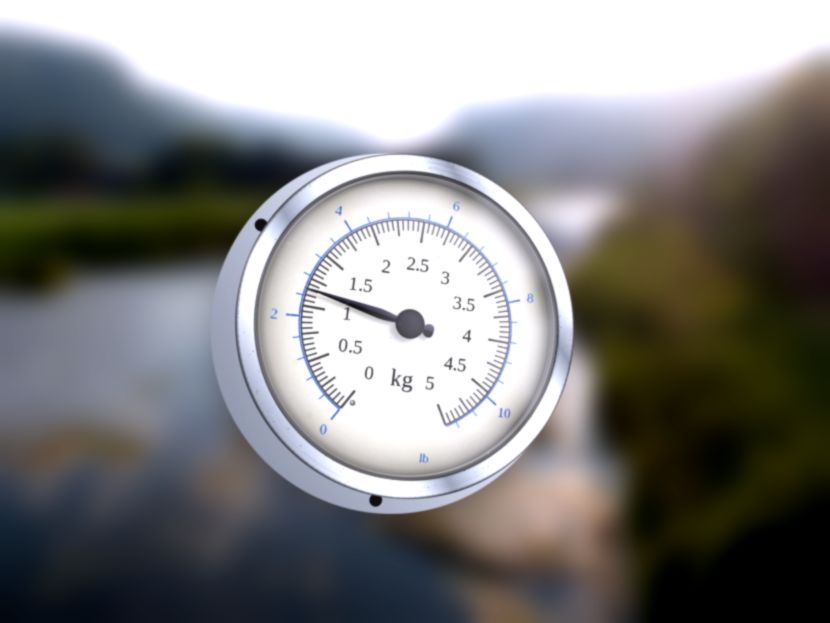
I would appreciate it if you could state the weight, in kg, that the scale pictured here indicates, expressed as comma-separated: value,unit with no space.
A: 1.15,kg
